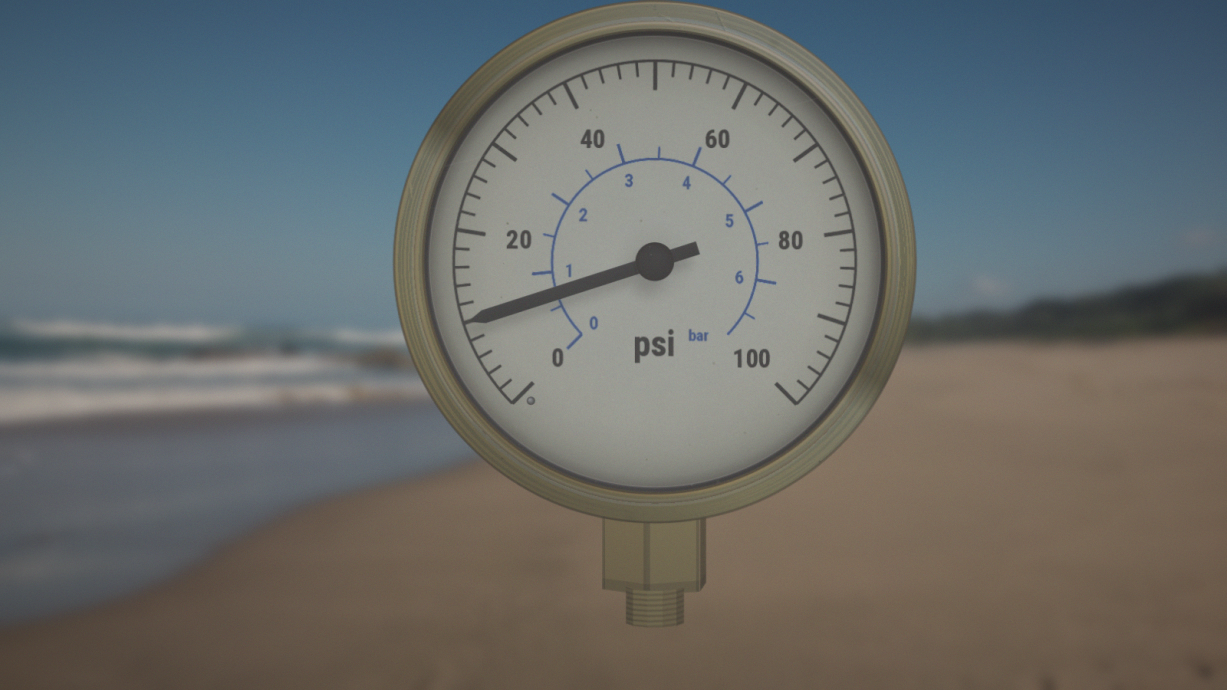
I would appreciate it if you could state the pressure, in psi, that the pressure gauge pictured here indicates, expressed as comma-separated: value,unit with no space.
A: 10,psi
